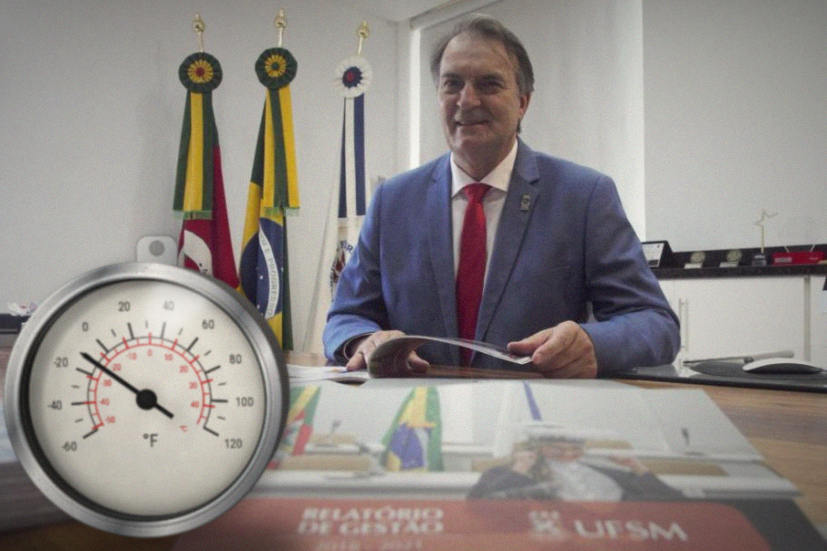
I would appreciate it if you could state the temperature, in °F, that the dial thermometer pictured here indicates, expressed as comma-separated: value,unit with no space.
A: -10,°F
